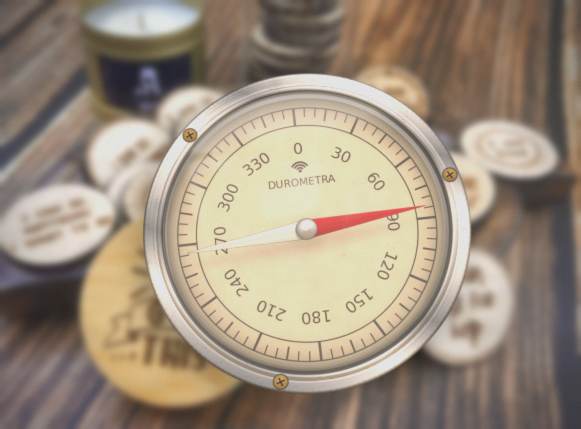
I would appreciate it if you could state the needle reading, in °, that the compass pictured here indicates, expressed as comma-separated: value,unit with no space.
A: 85,°
